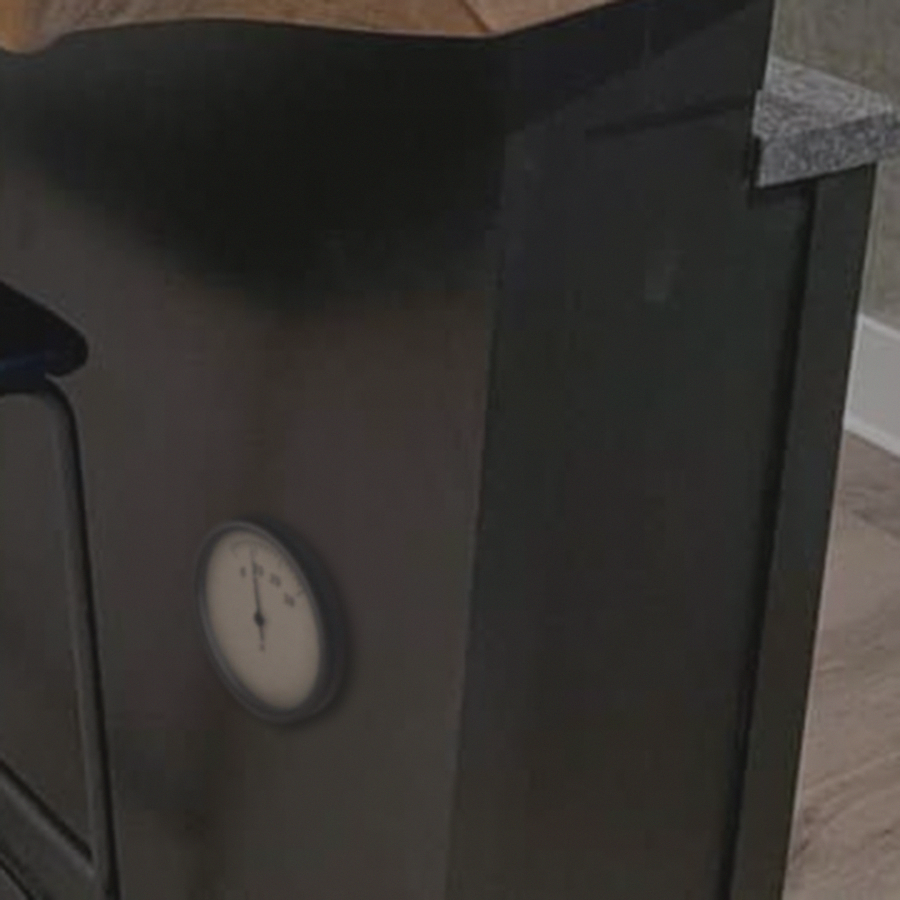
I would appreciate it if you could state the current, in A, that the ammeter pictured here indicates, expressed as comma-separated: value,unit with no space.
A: 10,A
